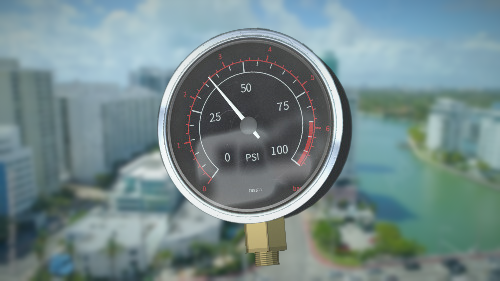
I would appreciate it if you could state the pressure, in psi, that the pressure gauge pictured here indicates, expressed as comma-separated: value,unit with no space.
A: 37.5,psi
